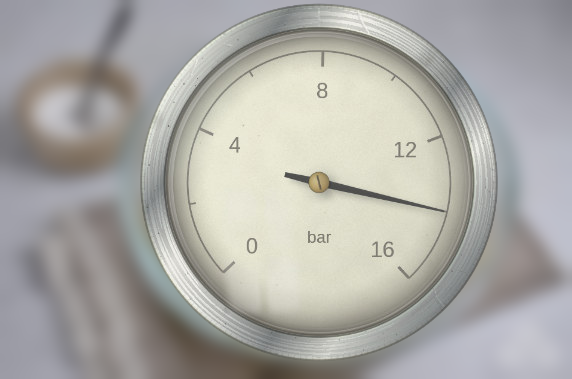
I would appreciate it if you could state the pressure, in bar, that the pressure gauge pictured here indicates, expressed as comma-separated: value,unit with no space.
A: 14,bar
